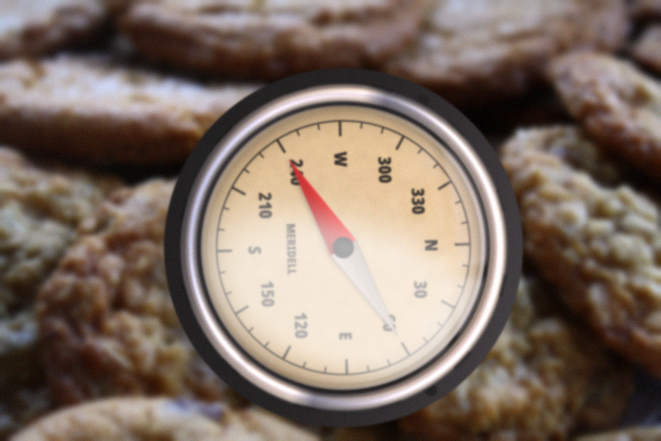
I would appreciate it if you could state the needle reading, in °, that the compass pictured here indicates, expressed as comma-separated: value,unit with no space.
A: 240,°
